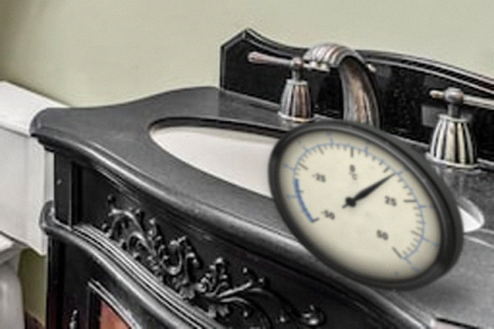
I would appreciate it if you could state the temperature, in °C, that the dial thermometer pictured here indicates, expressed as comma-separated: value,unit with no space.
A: 15,°C
